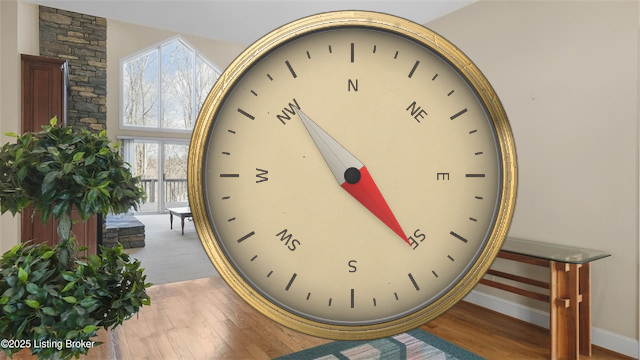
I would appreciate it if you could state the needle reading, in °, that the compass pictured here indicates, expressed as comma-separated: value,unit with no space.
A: 140,°
